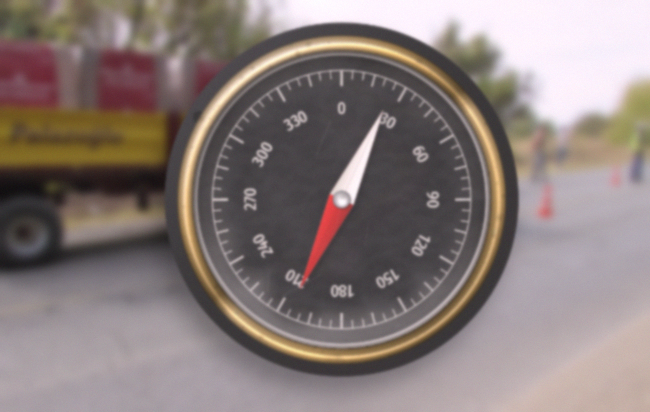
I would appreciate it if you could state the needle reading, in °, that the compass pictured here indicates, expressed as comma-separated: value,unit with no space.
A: 205,°
